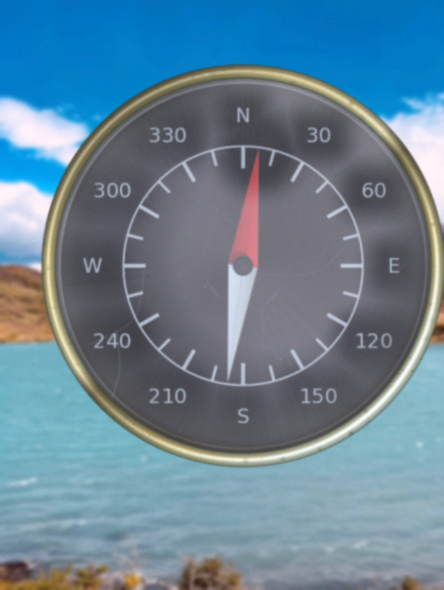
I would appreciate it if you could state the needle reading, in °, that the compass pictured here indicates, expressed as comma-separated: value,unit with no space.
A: 7.5,°
